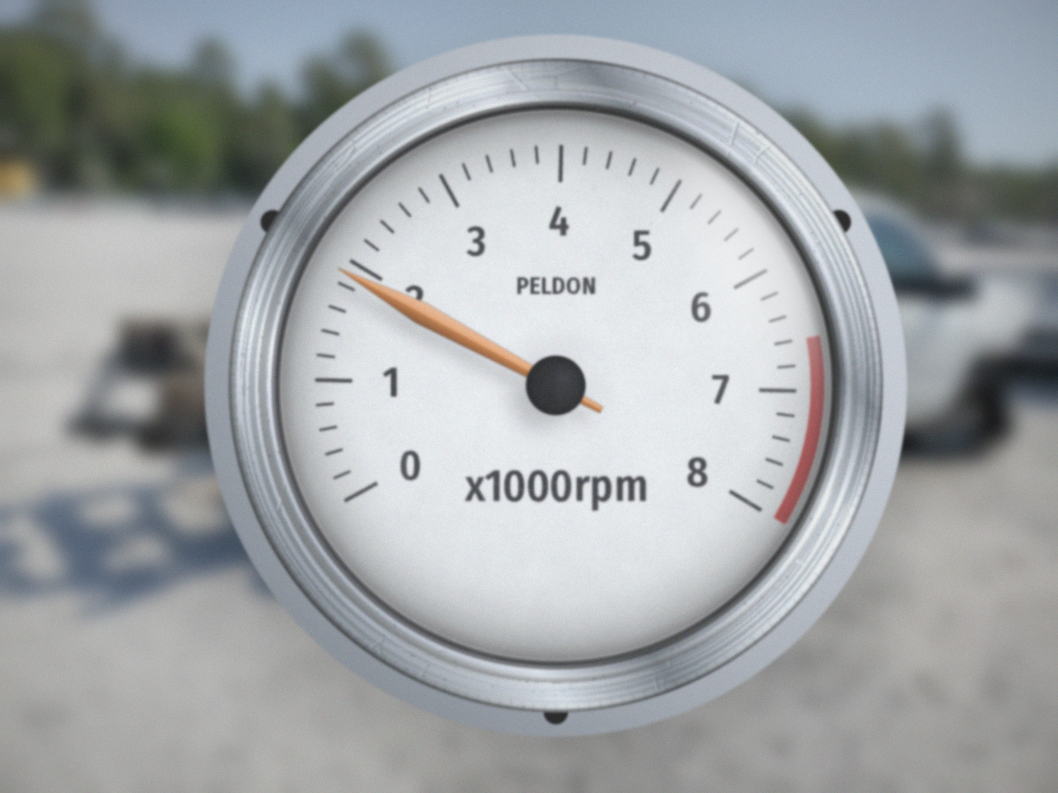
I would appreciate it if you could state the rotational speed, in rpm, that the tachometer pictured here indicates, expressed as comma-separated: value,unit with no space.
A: 1900,rpm
